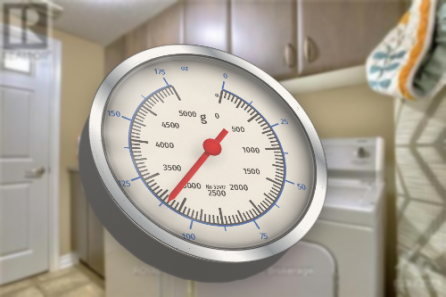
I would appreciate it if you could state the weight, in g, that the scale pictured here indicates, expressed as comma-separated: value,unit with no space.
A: 3150,g
